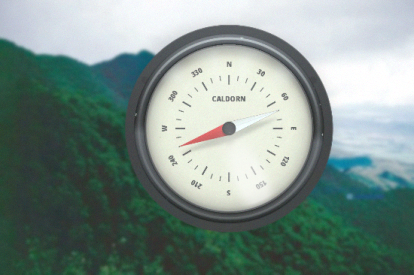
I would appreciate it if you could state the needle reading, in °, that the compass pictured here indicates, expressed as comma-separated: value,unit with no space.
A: 250,°
